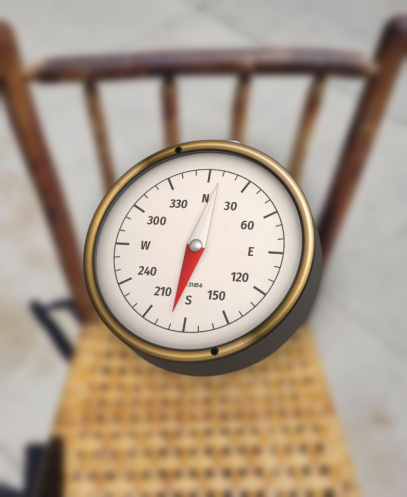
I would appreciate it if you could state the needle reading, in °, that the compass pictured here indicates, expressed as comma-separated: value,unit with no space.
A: 190,°
